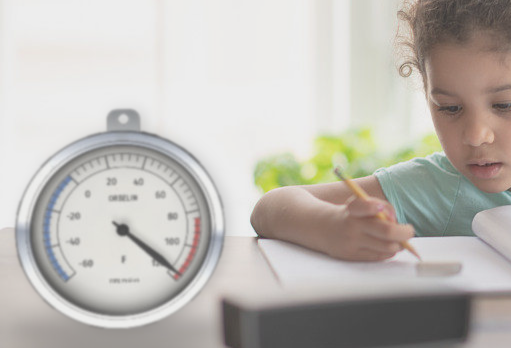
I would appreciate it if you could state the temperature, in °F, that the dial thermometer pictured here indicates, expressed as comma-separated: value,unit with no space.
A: 116,°F
